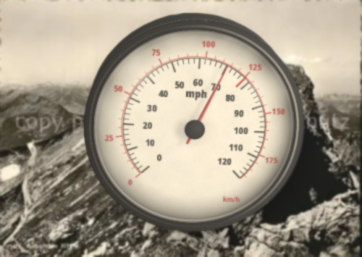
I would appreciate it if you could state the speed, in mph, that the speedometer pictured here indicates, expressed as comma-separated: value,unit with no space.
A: 70,mph
